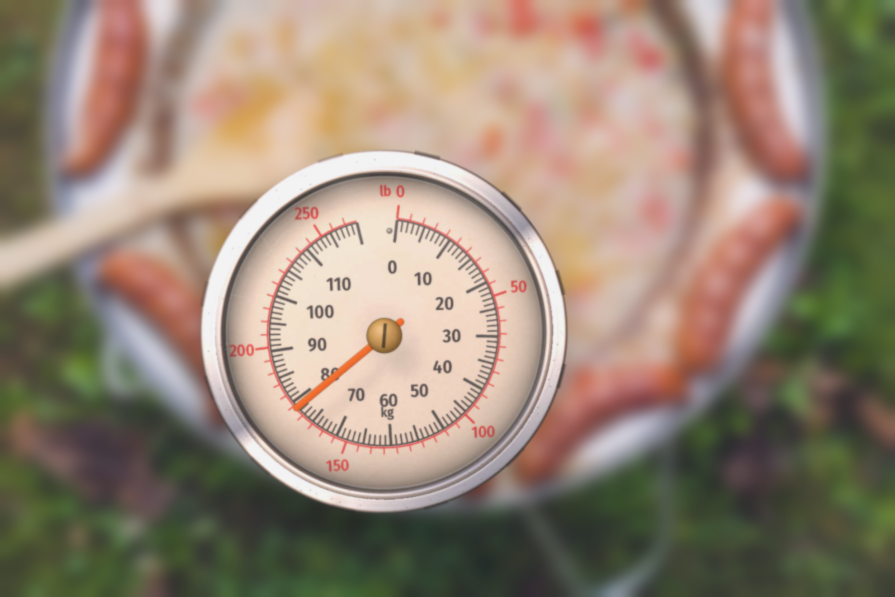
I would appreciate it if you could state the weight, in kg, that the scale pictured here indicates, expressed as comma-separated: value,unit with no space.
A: 79,kg
